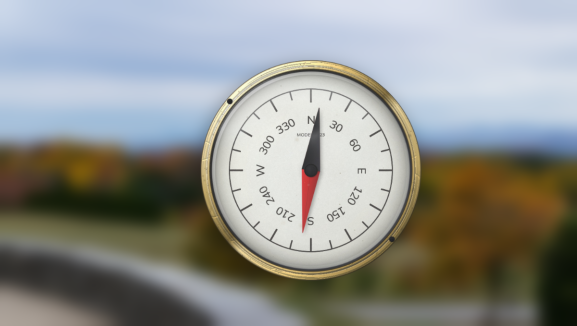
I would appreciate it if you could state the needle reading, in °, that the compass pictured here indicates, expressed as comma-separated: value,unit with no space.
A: 187.5,°
